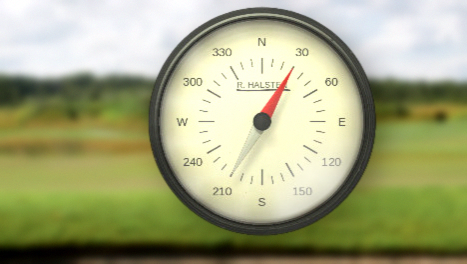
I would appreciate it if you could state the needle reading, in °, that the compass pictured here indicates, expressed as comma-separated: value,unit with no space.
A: 30,°
